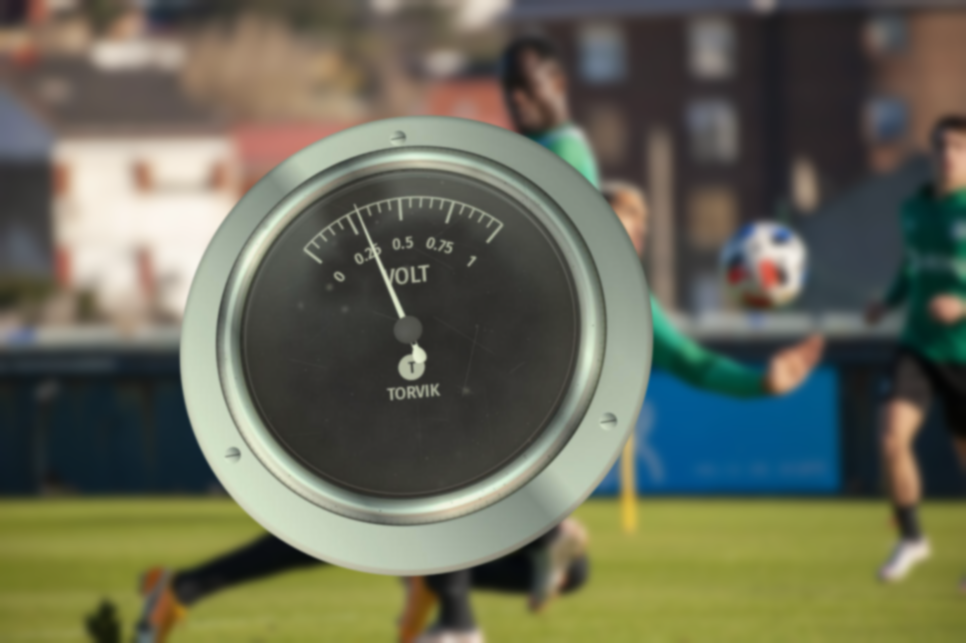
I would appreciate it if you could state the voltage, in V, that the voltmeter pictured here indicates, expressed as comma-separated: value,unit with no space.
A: 0.3,V
